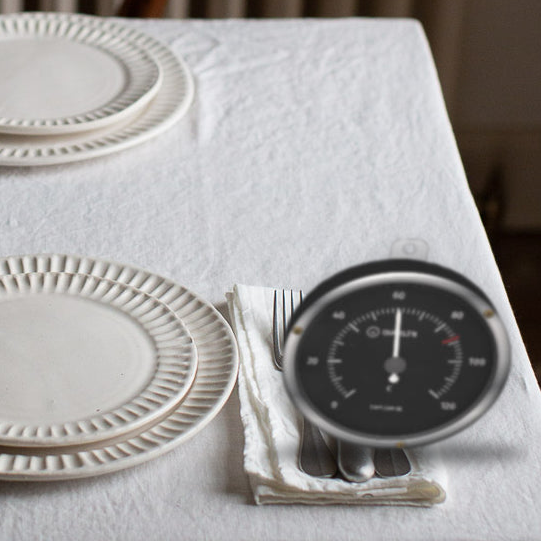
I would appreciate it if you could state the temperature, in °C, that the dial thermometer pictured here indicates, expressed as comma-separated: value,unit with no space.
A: 60,°C
